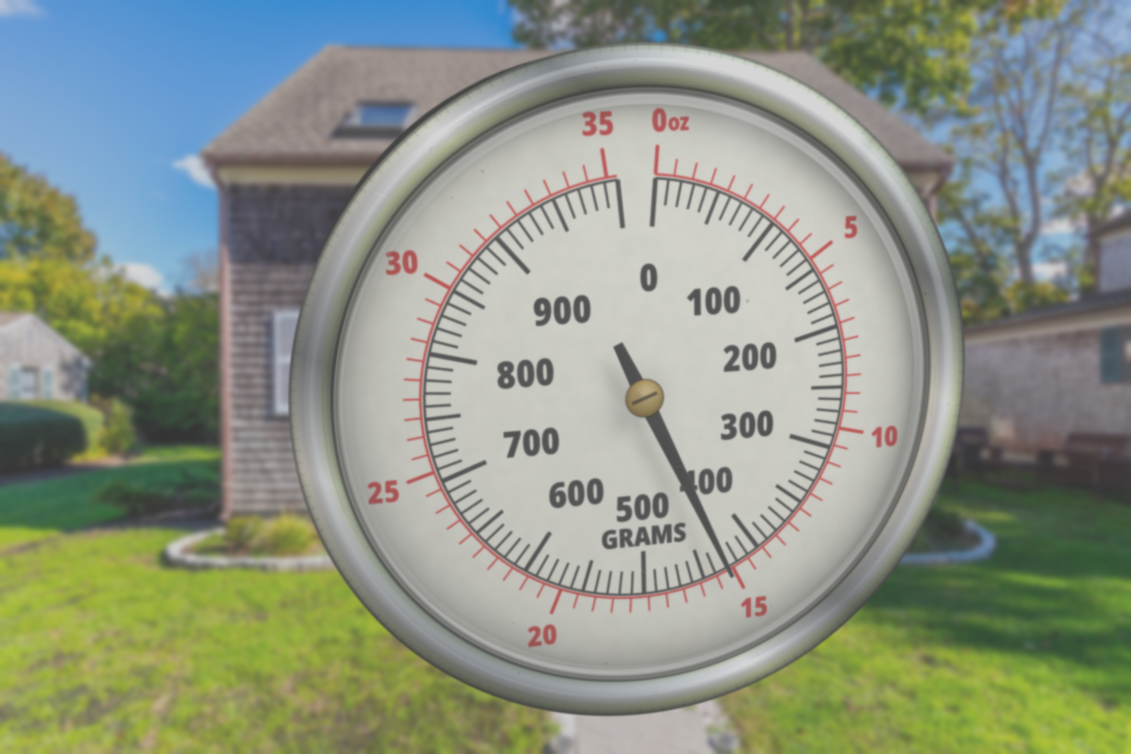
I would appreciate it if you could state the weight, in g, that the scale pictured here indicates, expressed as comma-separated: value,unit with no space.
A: 430,g
